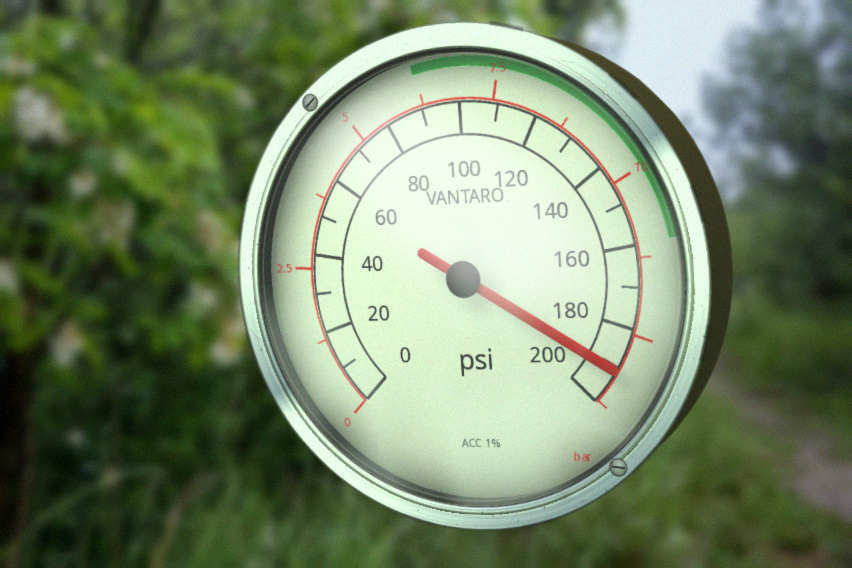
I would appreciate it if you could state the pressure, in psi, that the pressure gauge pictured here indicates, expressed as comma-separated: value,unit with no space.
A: 190,psi
